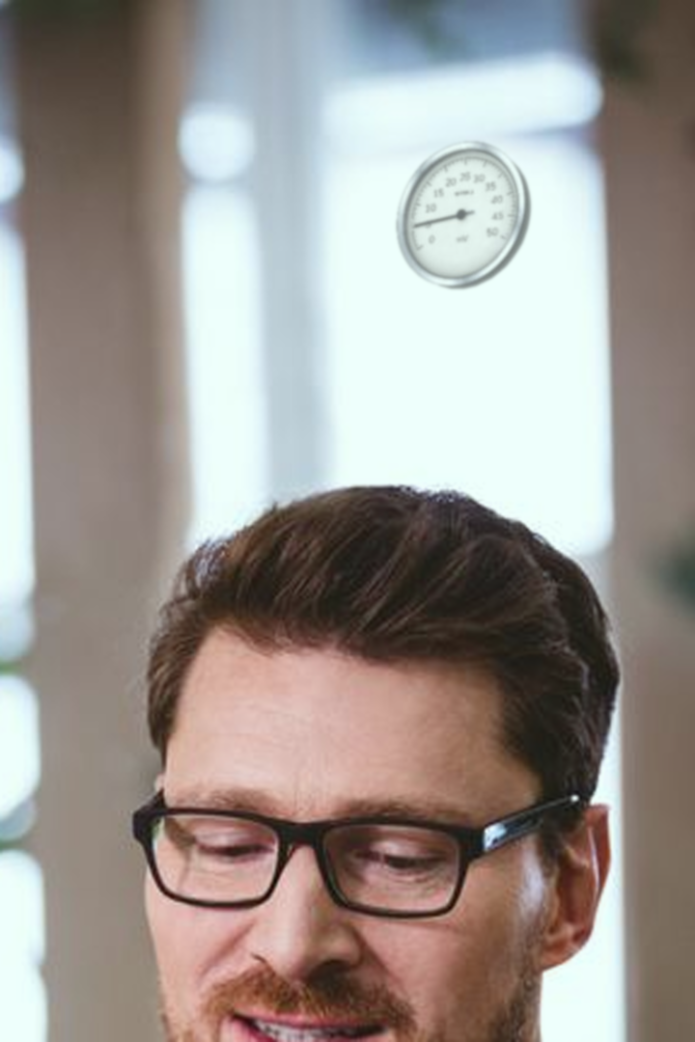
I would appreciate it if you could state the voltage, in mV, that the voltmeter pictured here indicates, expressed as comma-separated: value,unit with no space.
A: 5,mV
